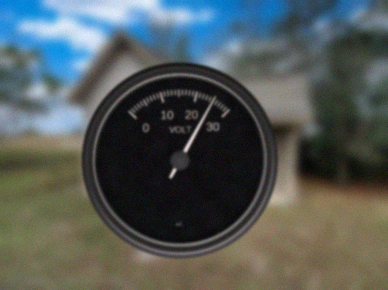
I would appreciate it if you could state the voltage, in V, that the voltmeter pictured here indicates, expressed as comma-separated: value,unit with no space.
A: 25,V
